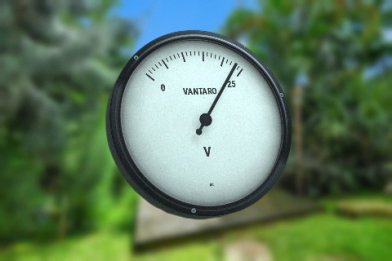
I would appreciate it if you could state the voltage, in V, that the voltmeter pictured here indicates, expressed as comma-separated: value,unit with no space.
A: 23,V
